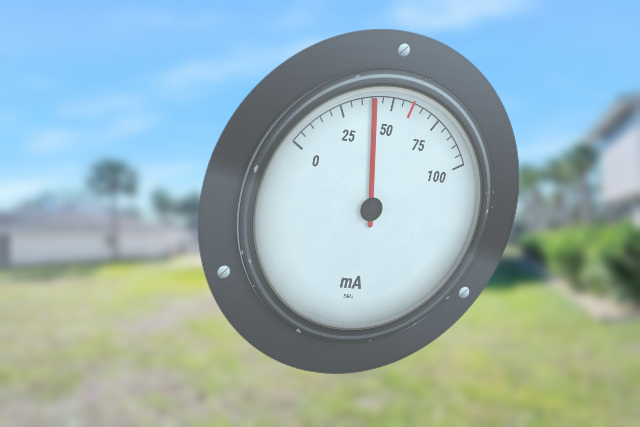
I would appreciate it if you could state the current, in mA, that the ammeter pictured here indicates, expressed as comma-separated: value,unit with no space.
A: 40,mA
